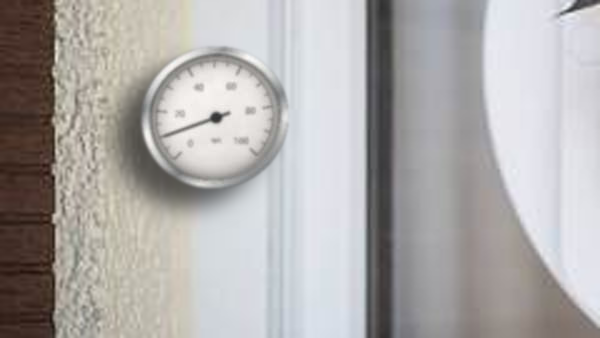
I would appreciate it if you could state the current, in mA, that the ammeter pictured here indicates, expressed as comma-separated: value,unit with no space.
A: 10,mA
